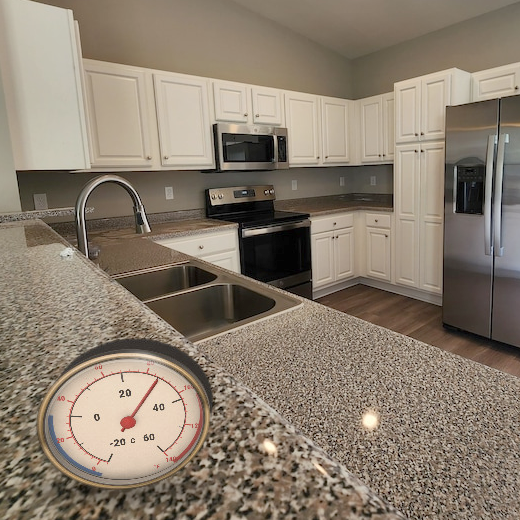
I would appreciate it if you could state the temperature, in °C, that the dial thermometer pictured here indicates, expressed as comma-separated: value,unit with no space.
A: 30,°C
